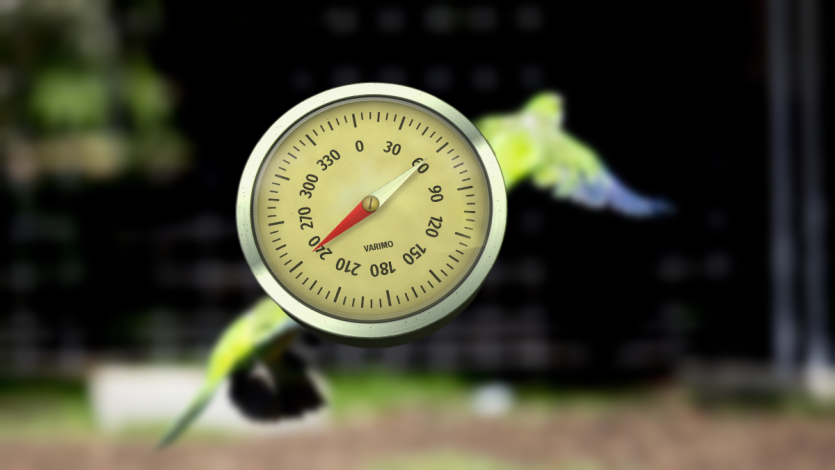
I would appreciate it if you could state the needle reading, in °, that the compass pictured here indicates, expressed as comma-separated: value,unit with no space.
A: 240,°
